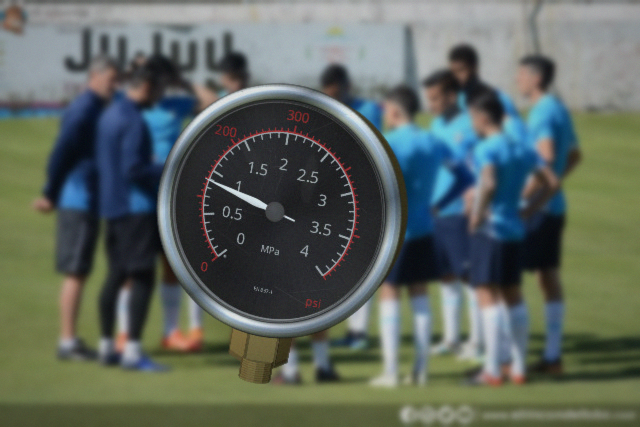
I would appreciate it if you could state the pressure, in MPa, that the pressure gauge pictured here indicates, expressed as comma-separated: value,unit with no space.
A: 0.9,MPa
